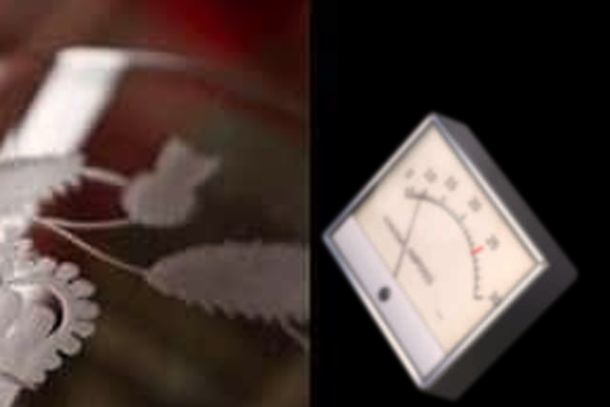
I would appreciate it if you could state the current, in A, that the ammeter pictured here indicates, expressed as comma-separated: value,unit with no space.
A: 10,A
